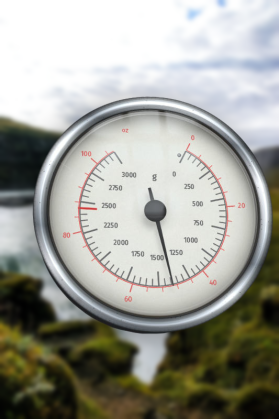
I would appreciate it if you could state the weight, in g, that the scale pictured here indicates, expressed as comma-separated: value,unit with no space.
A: 1400,g
